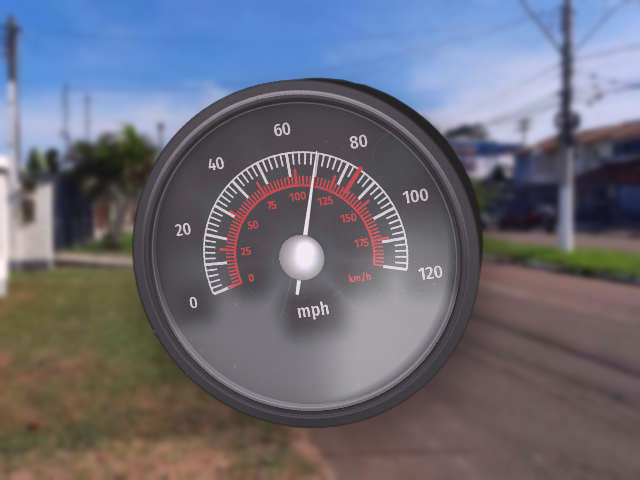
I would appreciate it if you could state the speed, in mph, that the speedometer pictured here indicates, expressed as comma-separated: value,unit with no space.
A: 70,mph
